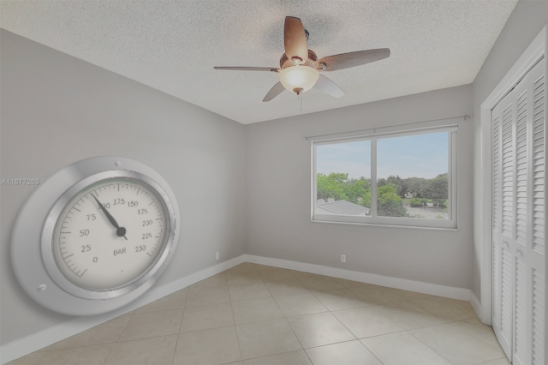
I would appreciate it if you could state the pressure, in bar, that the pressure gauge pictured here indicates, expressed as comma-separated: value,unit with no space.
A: 95,bar
